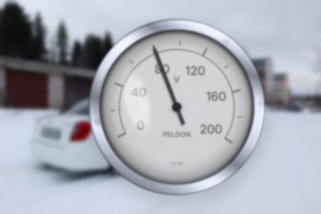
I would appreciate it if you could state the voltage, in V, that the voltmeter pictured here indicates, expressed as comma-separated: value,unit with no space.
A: 80,V
